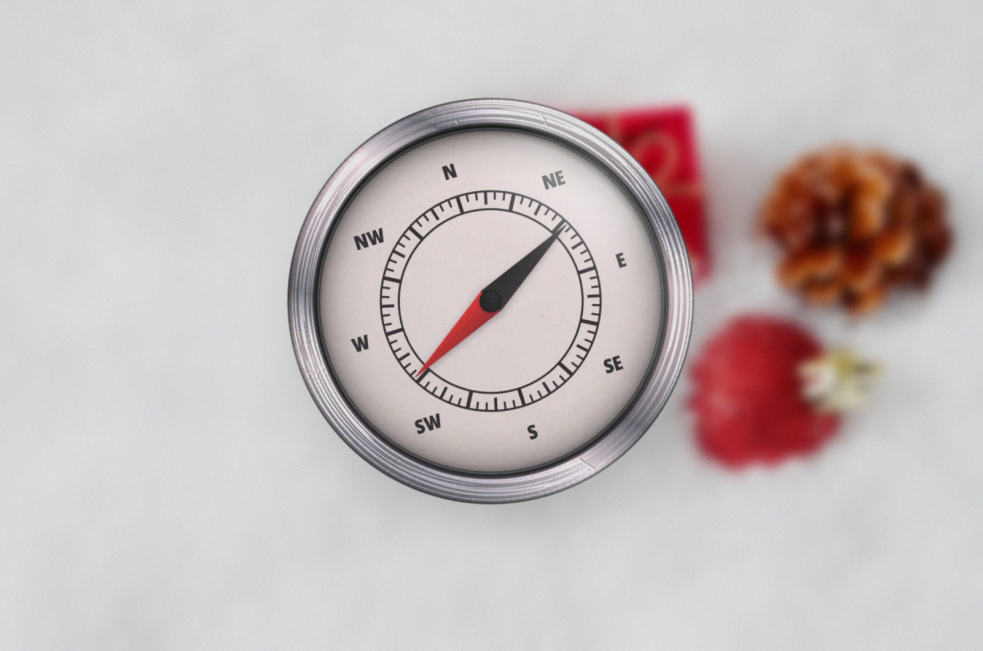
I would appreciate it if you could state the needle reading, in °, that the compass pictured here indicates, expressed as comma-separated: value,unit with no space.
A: 242.5,°
